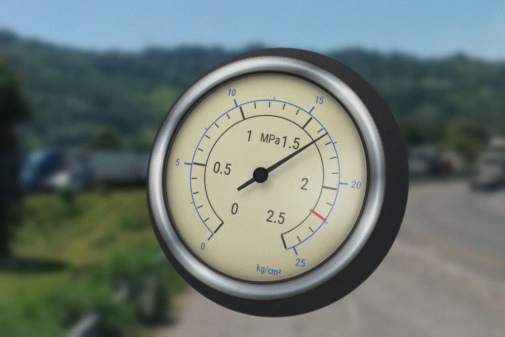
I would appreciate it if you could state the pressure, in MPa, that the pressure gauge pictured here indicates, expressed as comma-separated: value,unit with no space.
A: 1.65,MPa
